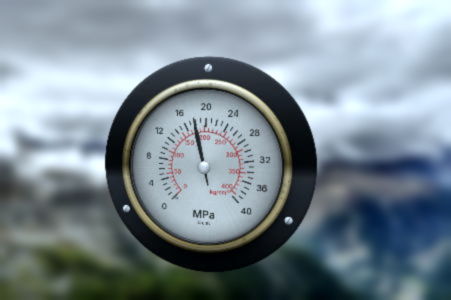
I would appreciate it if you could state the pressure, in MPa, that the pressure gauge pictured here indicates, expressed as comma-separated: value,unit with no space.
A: 18,MPa
